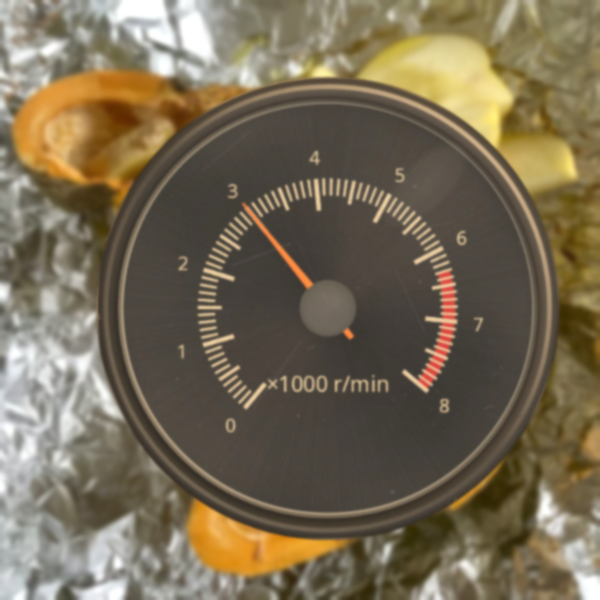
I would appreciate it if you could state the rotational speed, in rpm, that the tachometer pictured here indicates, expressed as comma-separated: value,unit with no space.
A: 3000,rpm
